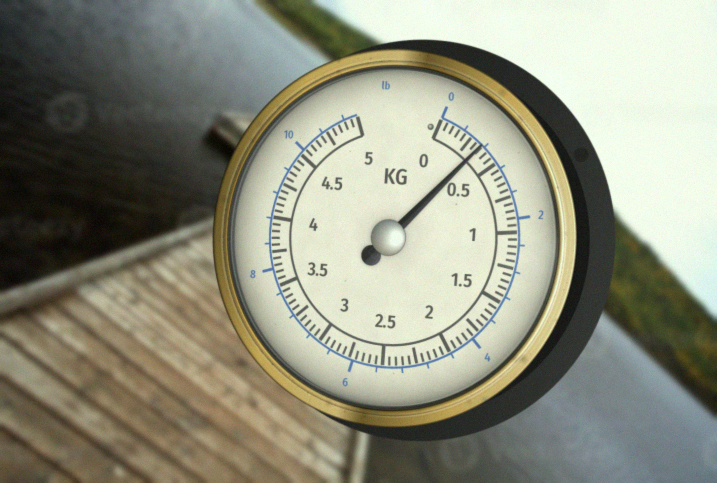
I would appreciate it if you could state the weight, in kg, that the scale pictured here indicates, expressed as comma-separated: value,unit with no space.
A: 0.35,kg
